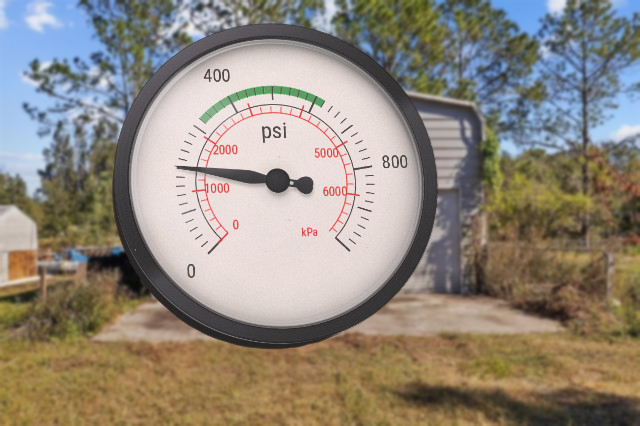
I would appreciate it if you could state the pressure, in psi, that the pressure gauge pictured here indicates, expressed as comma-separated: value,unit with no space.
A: 200,psi
